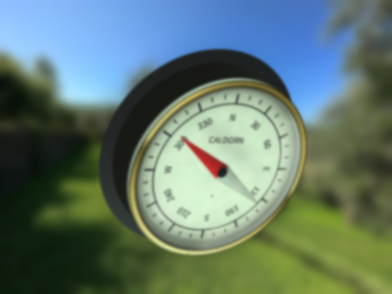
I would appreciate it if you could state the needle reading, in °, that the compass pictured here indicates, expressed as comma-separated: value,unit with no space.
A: 305,°
